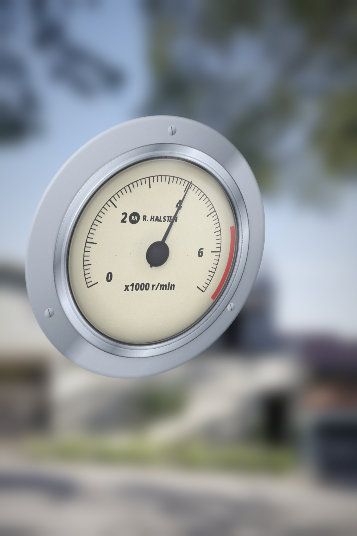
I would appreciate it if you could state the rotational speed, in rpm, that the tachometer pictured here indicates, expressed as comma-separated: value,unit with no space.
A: 4000,rpm
